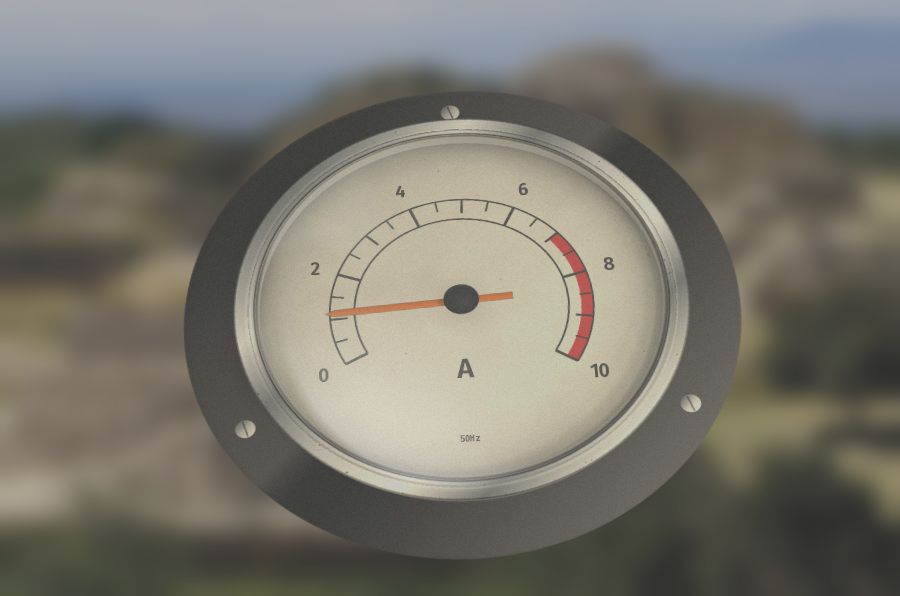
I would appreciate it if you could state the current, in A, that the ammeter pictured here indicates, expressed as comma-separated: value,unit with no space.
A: 1,A
